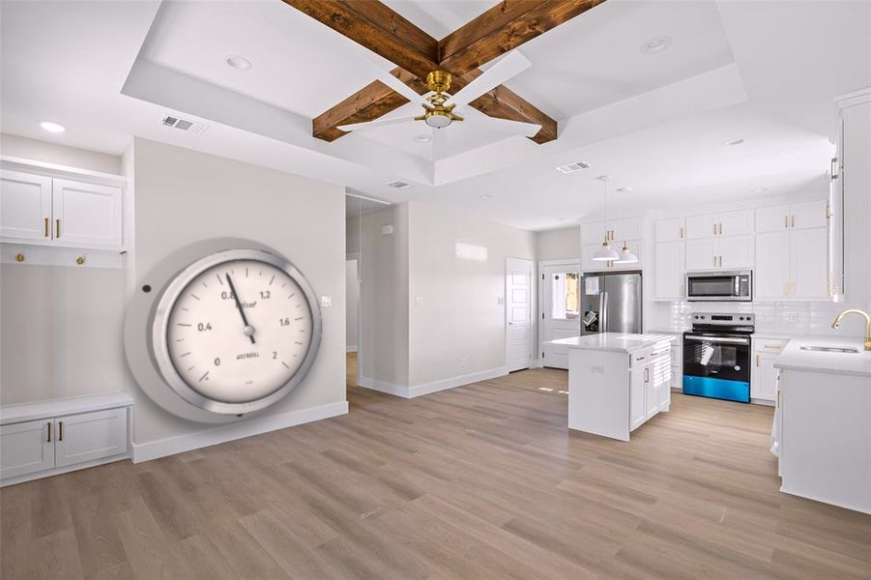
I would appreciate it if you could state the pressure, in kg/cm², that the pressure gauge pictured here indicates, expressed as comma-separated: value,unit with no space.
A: 0.85,kg/cm²
